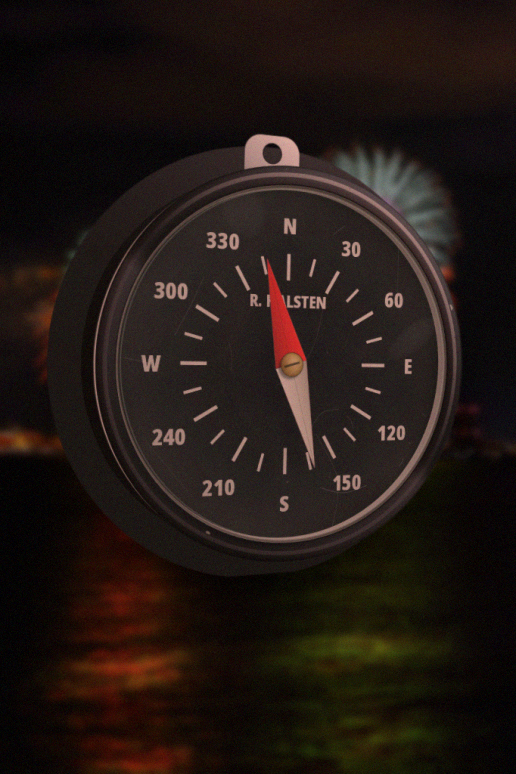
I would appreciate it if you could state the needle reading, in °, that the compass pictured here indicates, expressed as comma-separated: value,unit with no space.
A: 345,°
